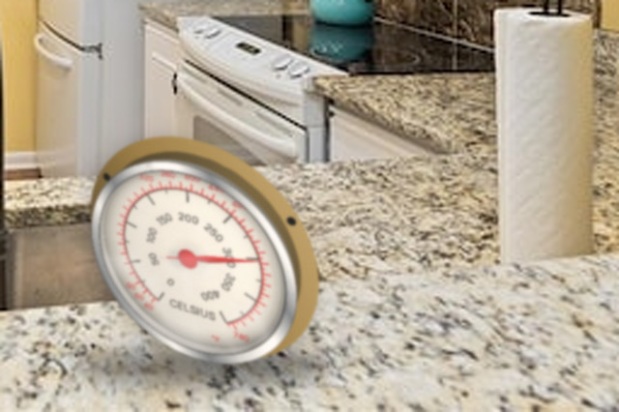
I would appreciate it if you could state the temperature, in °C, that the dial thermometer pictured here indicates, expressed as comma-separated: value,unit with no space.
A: 300,°C
